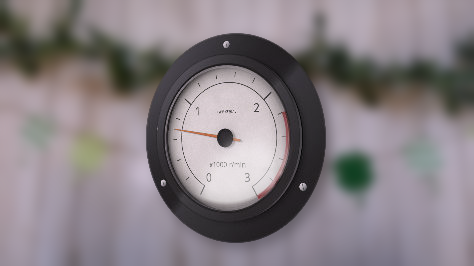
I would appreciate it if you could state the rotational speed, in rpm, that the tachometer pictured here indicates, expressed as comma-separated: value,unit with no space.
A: 700,rpm
